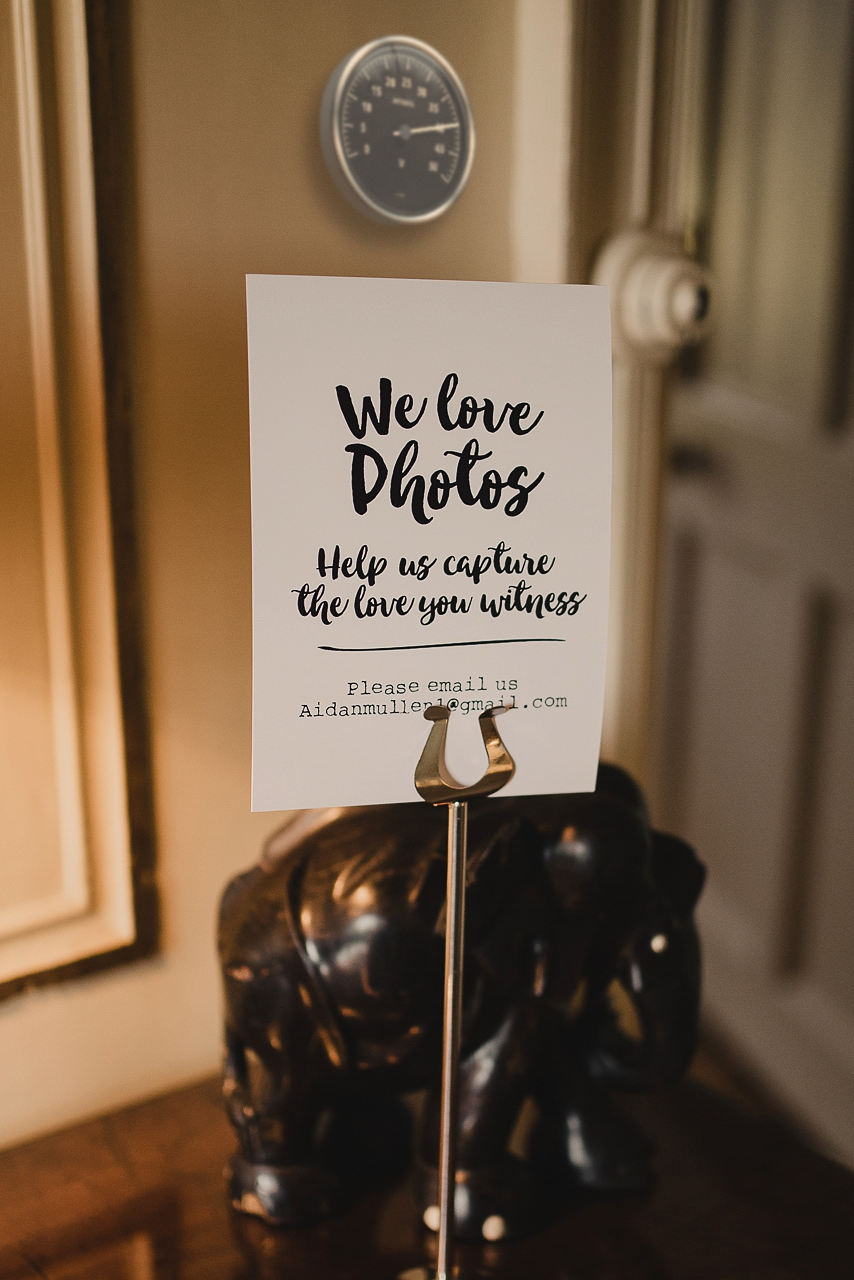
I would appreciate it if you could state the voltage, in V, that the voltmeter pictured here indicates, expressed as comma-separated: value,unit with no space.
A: 40,V
